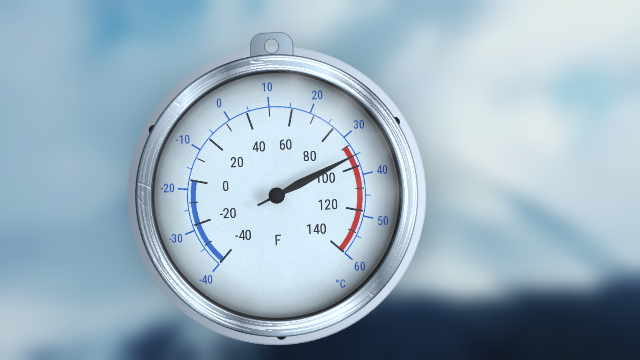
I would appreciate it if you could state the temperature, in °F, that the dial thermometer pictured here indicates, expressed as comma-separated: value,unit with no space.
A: 95,°F
